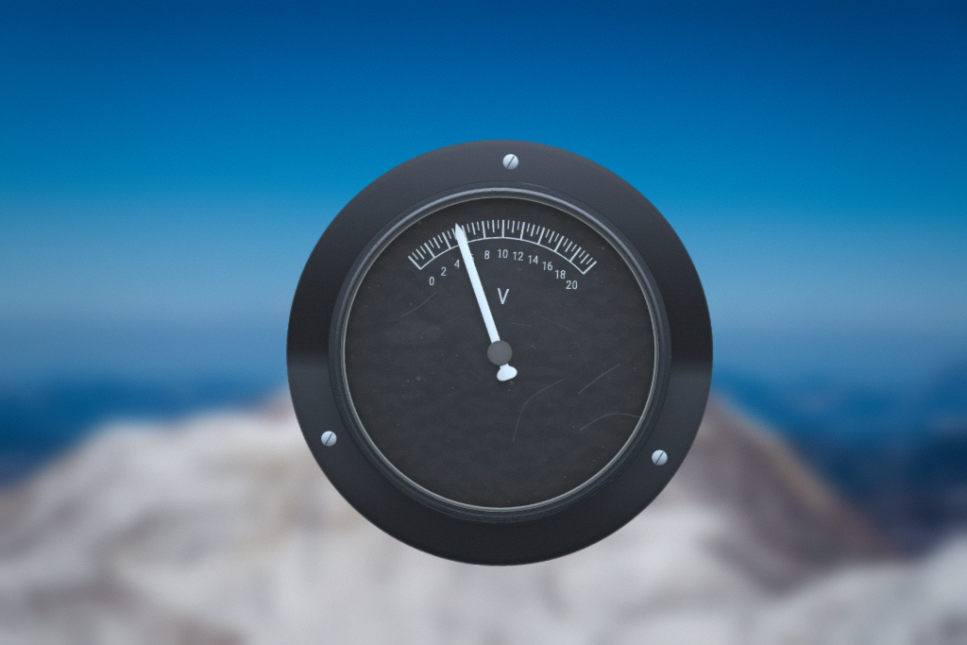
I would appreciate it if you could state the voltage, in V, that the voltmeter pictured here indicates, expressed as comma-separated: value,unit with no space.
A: 5.5,V
